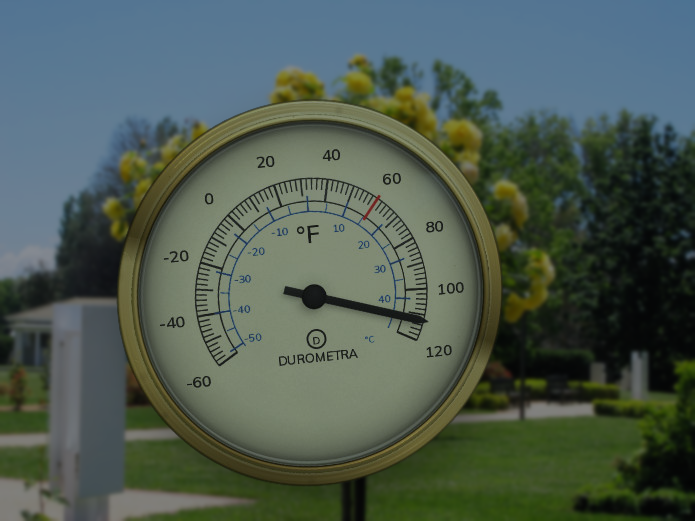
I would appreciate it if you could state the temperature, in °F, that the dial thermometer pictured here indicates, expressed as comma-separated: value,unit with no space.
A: 112,°F
